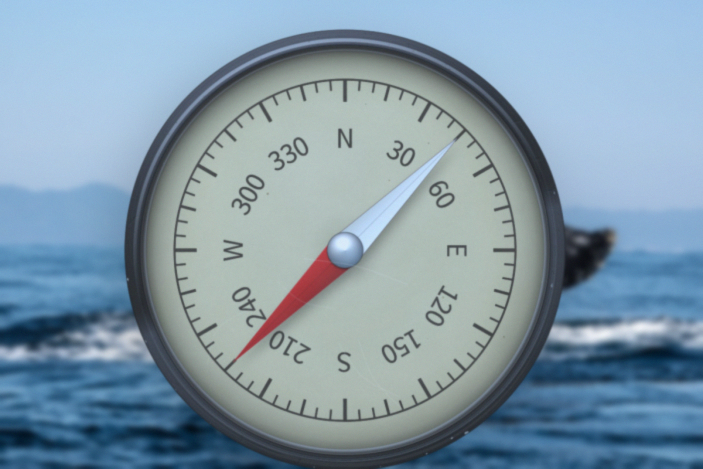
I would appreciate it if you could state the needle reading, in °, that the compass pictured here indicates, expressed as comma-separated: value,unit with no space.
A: 225,°
